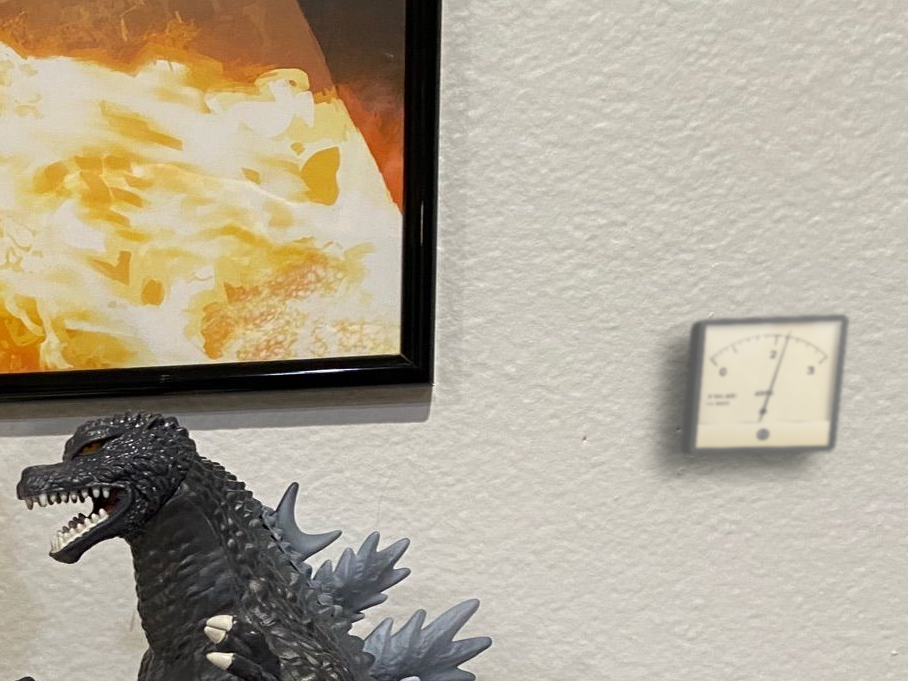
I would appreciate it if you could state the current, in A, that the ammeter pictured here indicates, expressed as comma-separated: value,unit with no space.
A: 2.2,A
